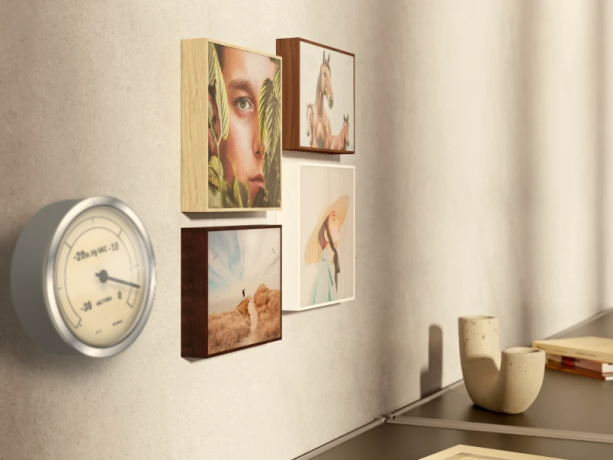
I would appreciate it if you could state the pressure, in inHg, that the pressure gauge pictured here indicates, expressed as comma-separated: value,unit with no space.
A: -2.5,inHg
